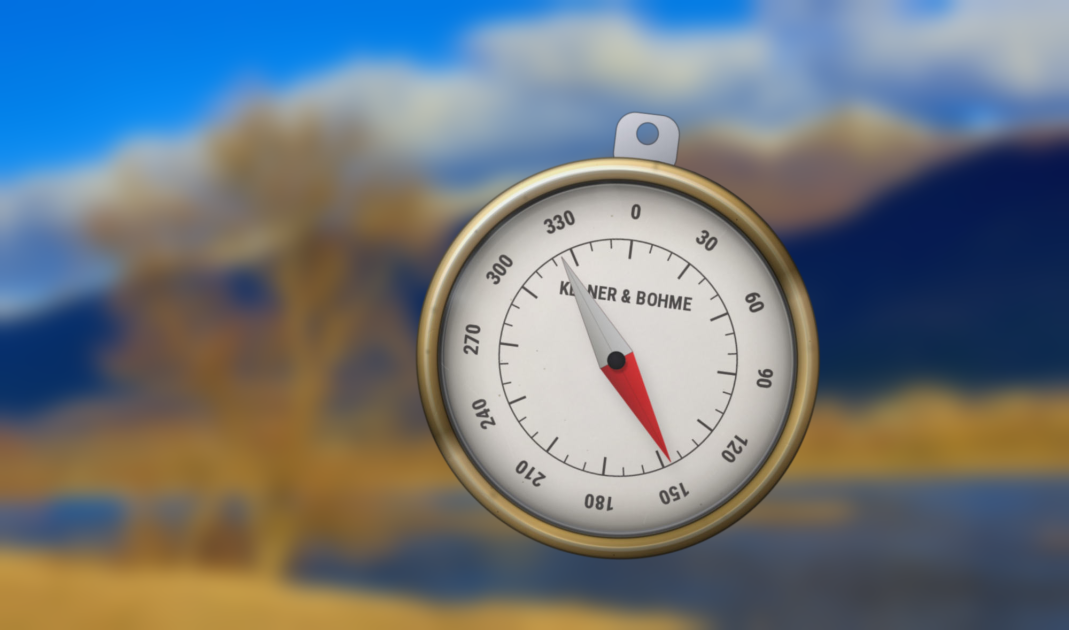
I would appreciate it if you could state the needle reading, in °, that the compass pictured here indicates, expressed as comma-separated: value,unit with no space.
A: 145,°
